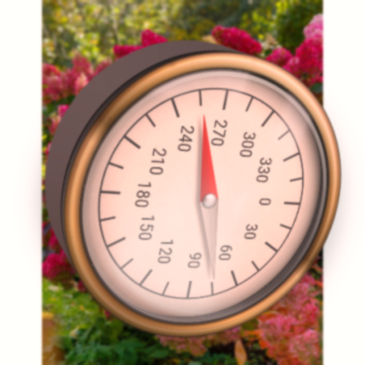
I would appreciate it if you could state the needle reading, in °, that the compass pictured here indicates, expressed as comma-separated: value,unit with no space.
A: 255,°
